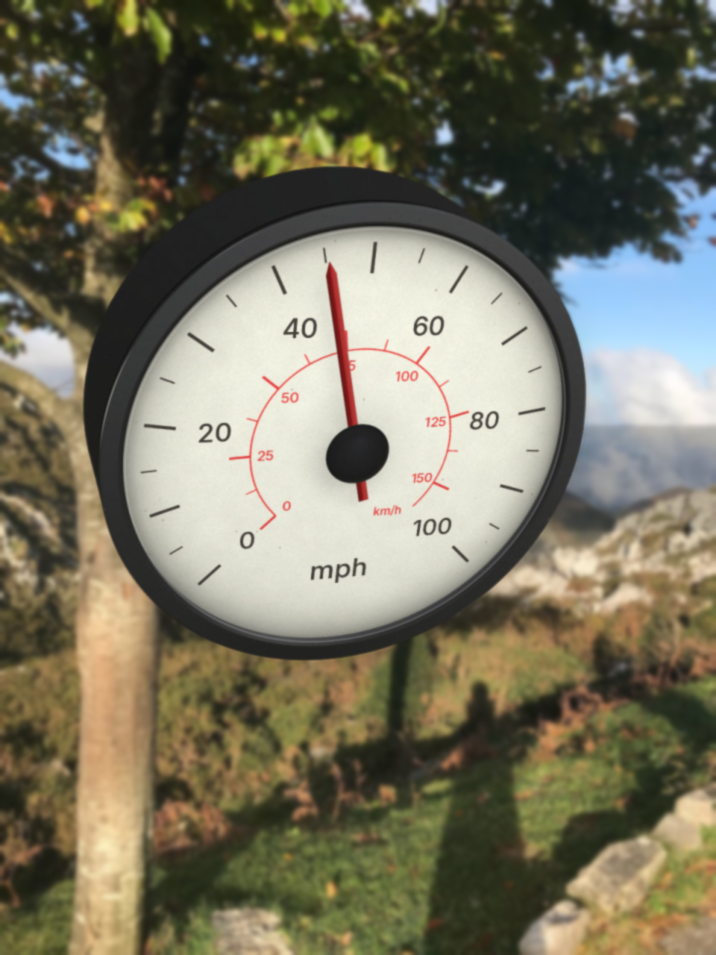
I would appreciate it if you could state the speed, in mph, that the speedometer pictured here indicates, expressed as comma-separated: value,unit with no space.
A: 45,mph
